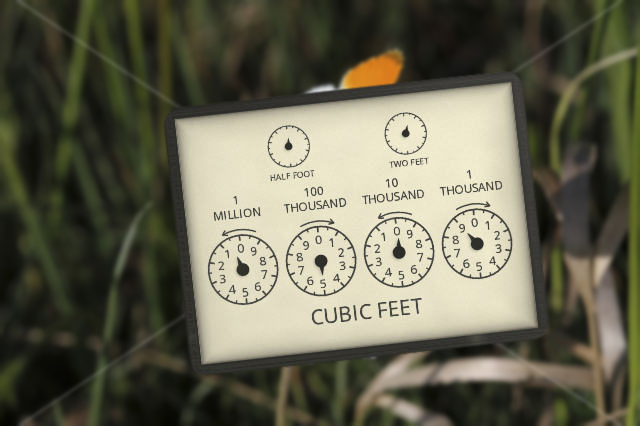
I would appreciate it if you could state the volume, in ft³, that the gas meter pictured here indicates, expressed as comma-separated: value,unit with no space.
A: 49900,ft³
